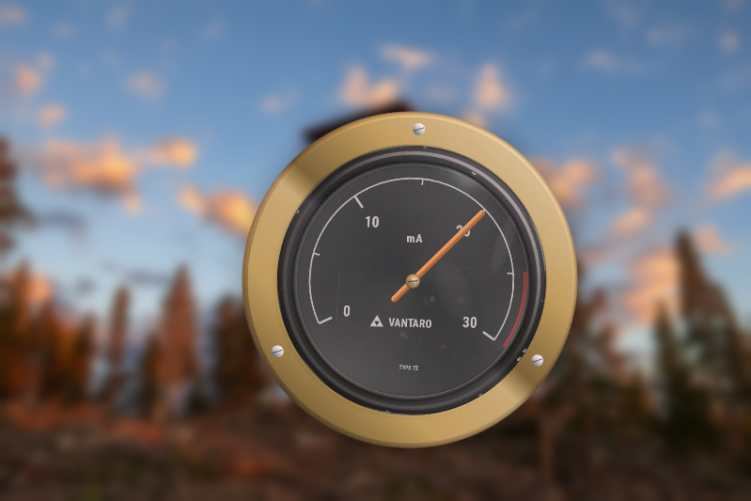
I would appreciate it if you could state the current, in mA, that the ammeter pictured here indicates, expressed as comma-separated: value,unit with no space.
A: 20,mA
